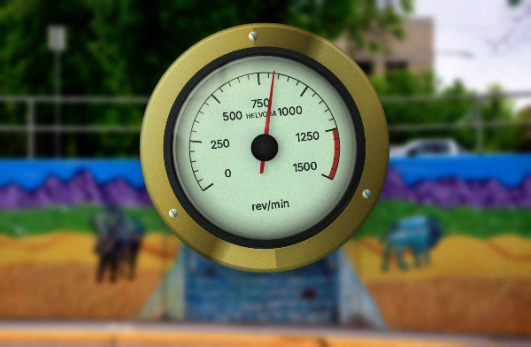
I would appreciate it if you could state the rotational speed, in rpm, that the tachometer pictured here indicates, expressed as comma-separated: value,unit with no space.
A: 825,rpm
